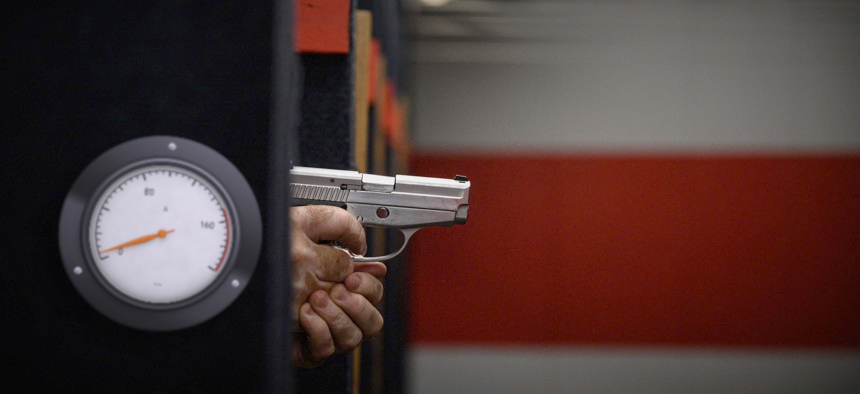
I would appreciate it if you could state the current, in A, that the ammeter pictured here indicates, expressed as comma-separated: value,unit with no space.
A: 5,A
